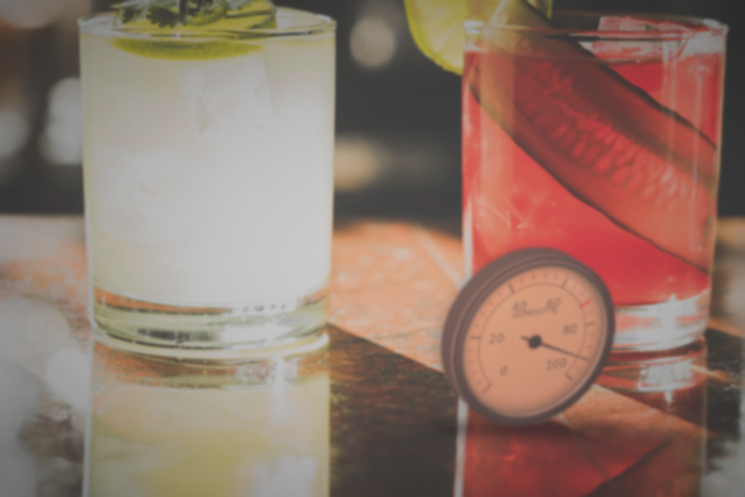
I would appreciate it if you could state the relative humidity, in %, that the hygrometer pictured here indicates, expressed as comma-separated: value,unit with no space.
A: 92,%
